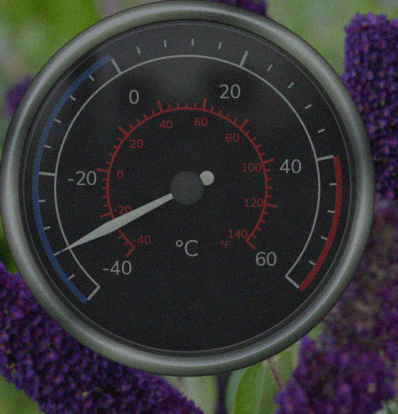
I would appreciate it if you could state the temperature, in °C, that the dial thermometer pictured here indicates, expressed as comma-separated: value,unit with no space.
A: -32,°C
